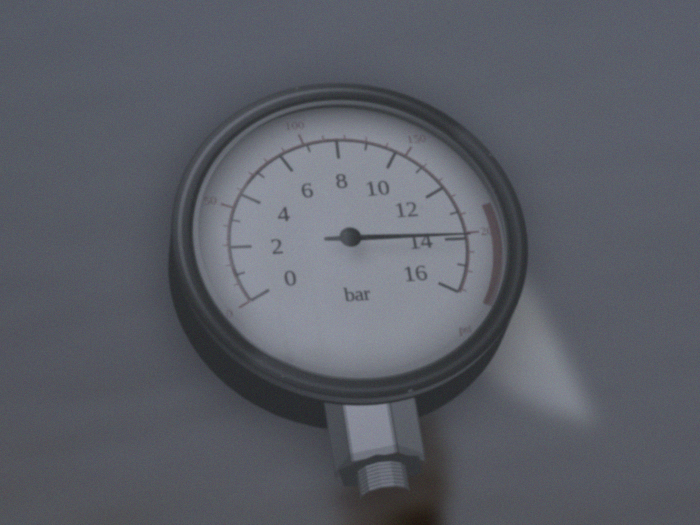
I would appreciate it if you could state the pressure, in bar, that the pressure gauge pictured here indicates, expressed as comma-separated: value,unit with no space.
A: 14,bar
